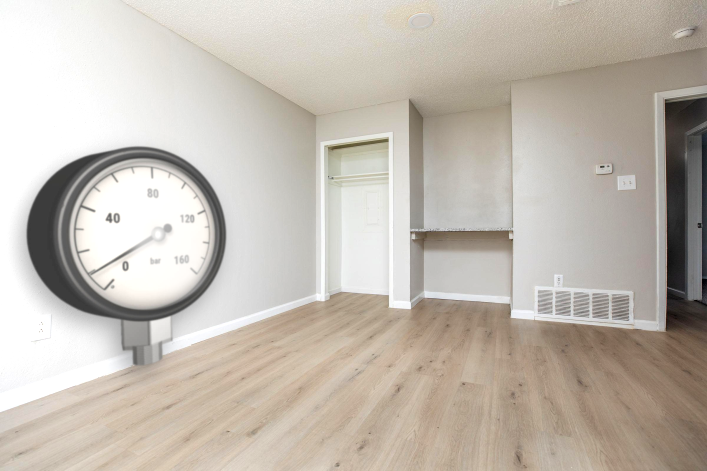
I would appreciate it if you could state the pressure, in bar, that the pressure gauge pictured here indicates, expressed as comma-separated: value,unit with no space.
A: 10,bar
